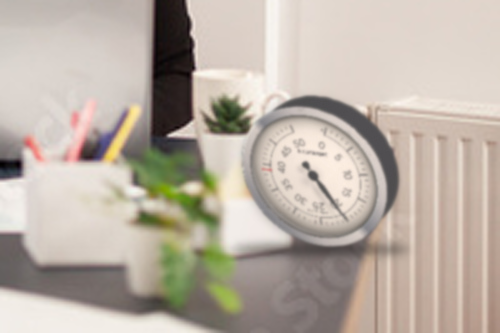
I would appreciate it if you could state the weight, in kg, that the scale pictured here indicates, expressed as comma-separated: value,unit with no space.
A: 20,kg
